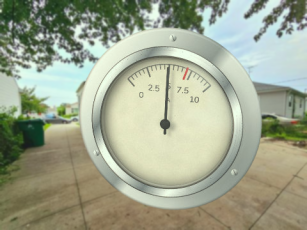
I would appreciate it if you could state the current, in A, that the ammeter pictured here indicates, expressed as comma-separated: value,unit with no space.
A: 5,A
